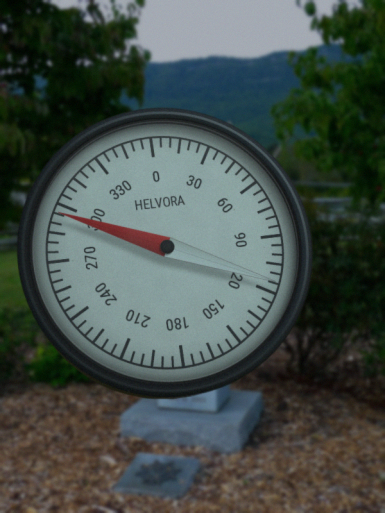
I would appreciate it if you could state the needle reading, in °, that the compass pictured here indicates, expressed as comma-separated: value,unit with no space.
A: 295,°
